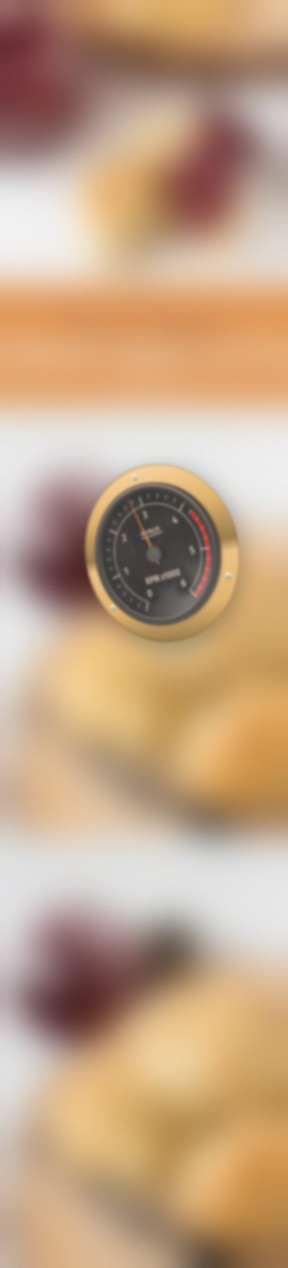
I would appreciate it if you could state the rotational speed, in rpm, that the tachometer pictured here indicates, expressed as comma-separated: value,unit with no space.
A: 2800,rpm
